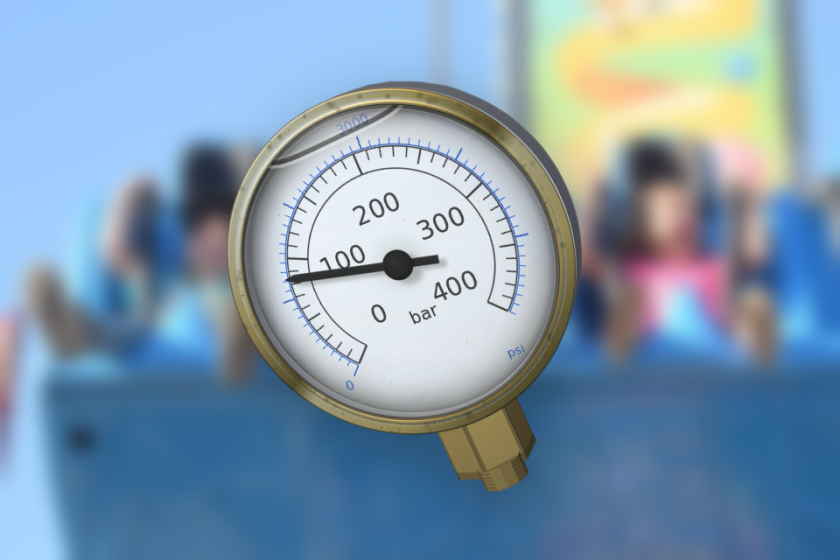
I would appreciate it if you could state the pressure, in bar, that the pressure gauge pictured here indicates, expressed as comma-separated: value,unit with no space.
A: 85,bar
